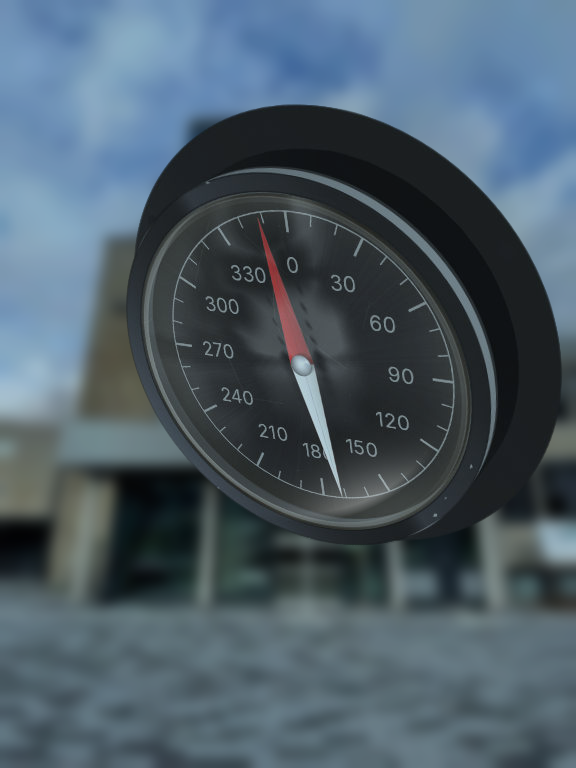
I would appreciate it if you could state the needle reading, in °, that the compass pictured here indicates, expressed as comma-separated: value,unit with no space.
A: 350,°
